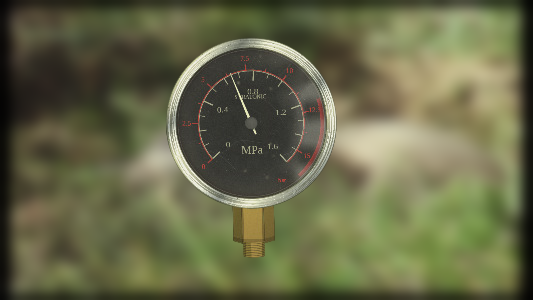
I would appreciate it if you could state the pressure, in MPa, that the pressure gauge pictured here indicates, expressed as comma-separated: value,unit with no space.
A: 0.65,MPa
